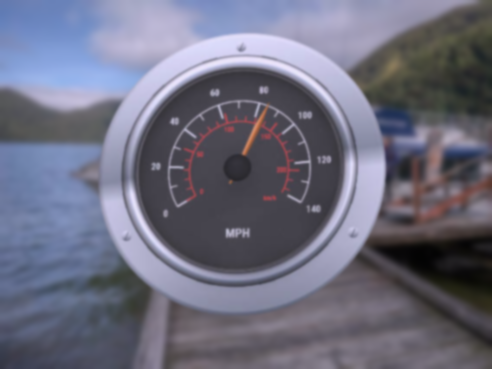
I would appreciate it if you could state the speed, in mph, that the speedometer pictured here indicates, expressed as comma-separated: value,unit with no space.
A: 85,mph
